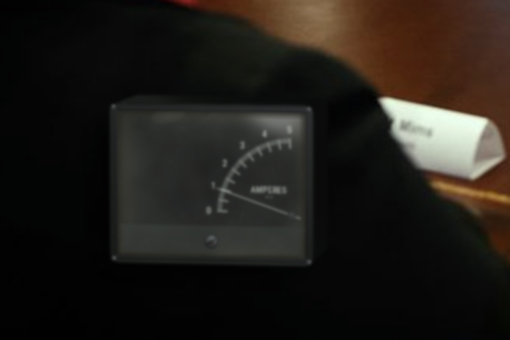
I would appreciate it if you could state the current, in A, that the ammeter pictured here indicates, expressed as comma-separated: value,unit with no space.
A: 1,A
